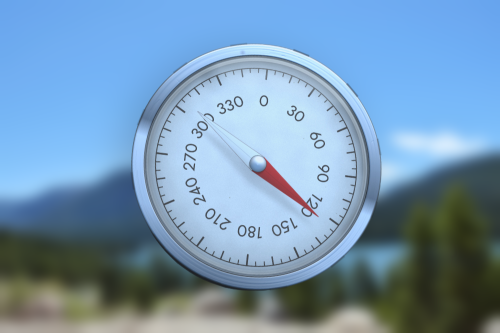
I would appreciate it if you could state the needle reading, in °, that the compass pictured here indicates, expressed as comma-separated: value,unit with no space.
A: 125,°
